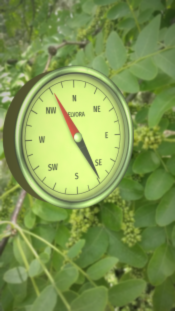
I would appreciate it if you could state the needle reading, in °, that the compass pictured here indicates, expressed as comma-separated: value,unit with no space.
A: 330,°
